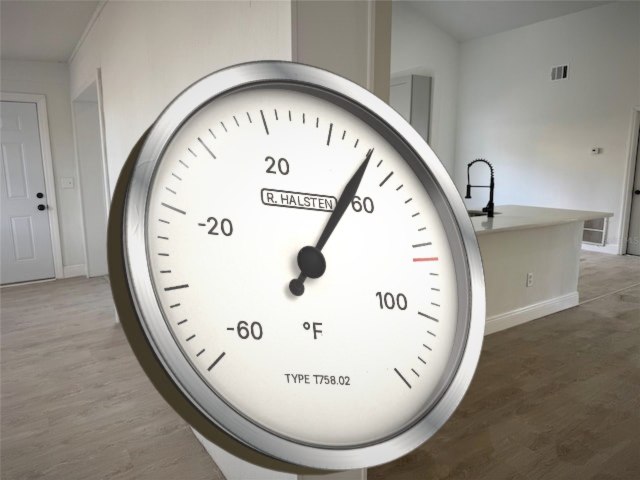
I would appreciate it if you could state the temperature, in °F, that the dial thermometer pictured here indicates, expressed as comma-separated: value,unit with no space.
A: 52,°F
